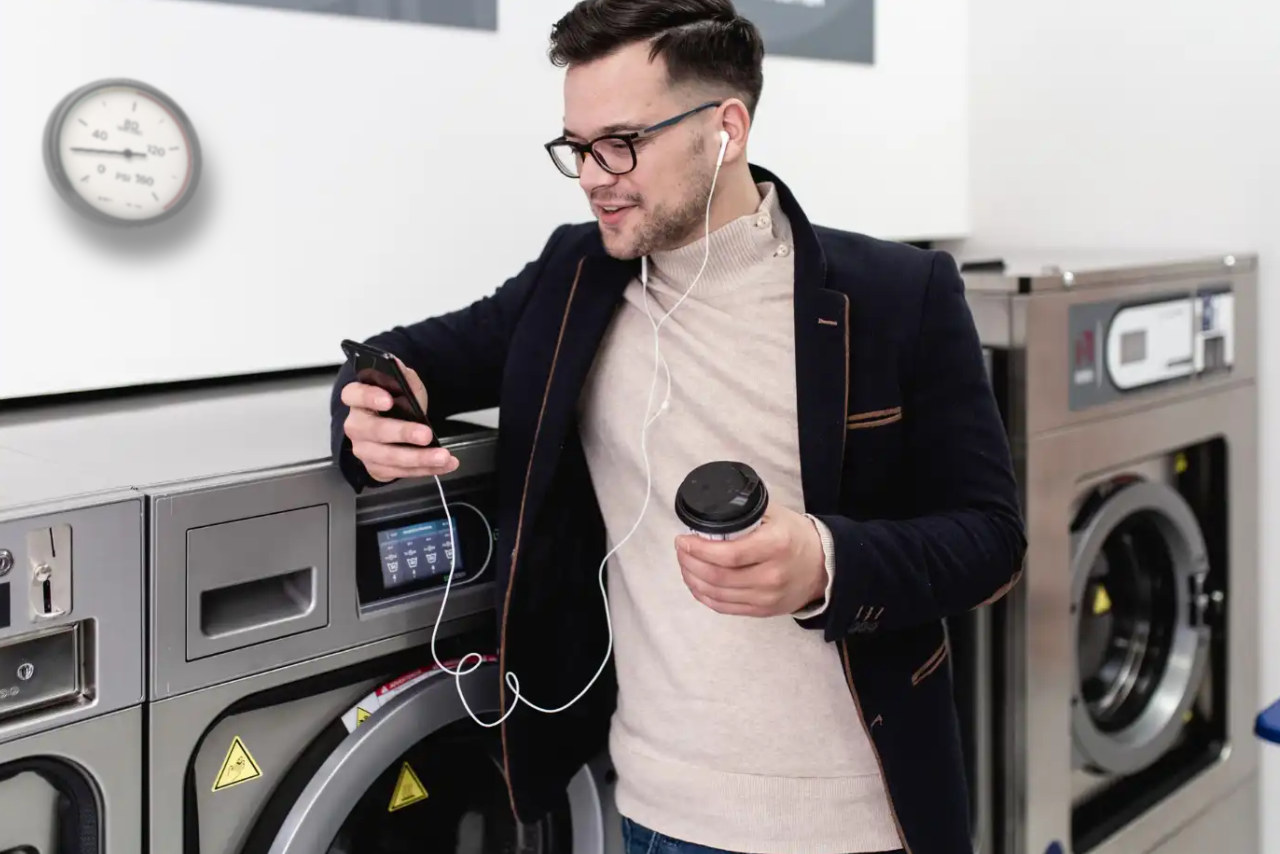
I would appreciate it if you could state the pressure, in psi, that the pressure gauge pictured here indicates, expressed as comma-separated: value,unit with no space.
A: 20,psi
